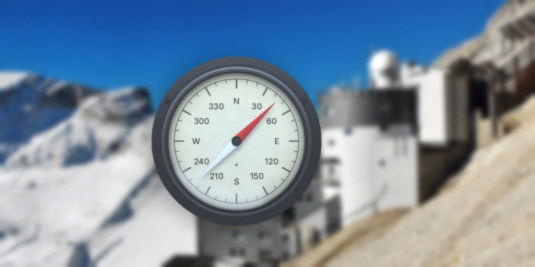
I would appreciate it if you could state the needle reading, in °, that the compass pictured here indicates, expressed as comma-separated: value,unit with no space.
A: 45,°
